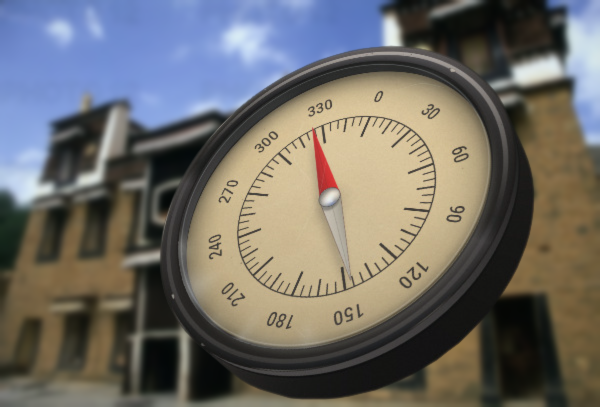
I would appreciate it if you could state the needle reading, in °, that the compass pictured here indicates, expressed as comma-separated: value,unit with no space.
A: 325,°
